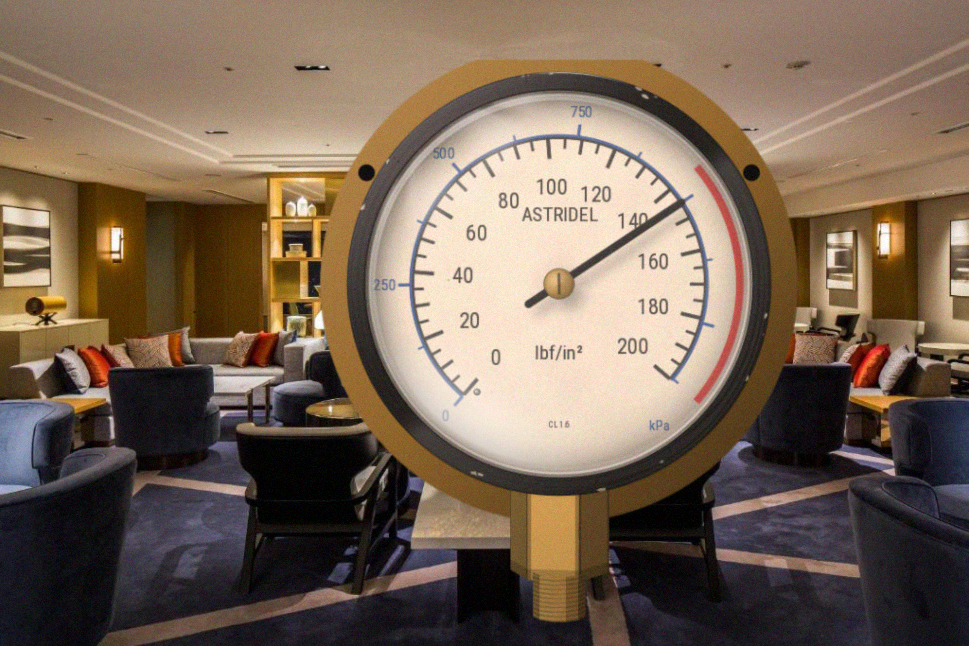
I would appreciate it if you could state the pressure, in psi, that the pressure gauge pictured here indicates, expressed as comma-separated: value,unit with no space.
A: 145,psi
